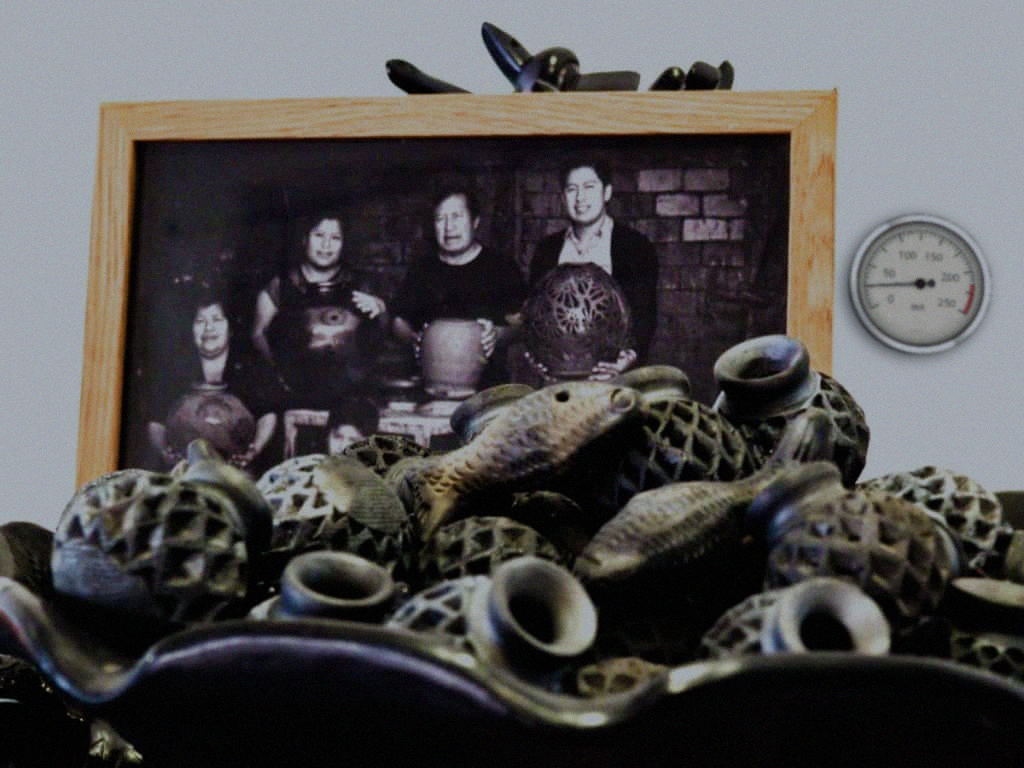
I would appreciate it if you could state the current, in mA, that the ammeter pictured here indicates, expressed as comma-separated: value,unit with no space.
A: 25,mA
